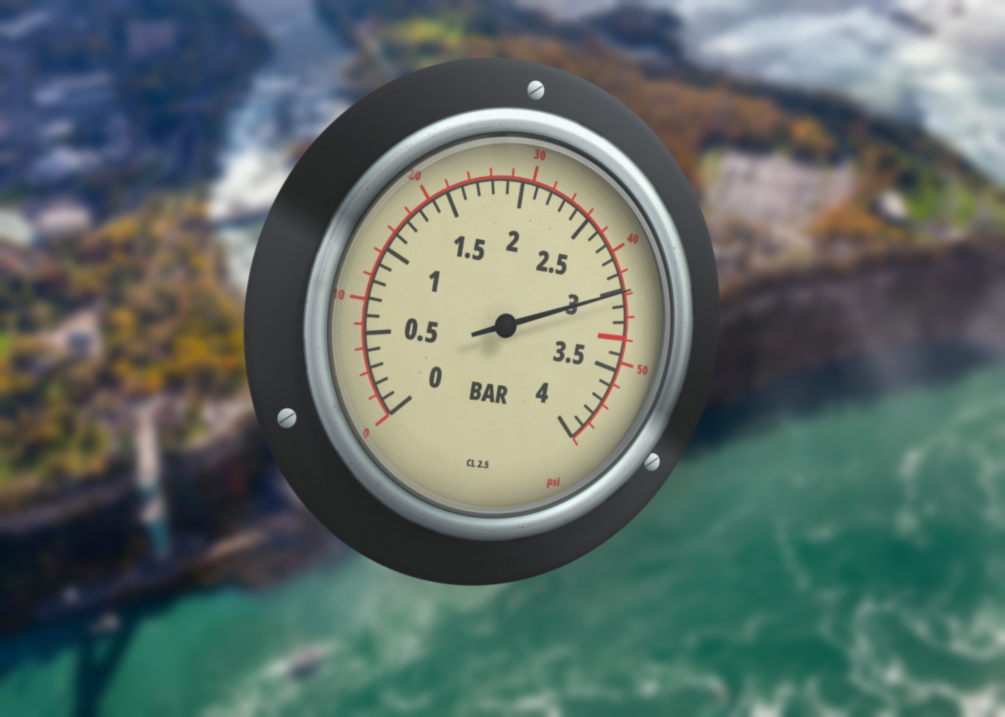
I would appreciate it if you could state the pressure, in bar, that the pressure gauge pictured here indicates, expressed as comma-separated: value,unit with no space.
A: 3,bar
